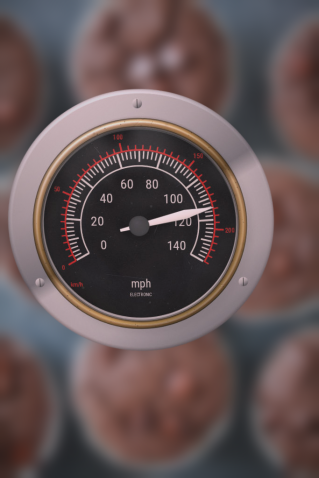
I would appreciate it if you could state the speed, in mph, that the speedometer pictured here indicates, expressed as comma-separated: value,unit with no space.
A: 114,mph
